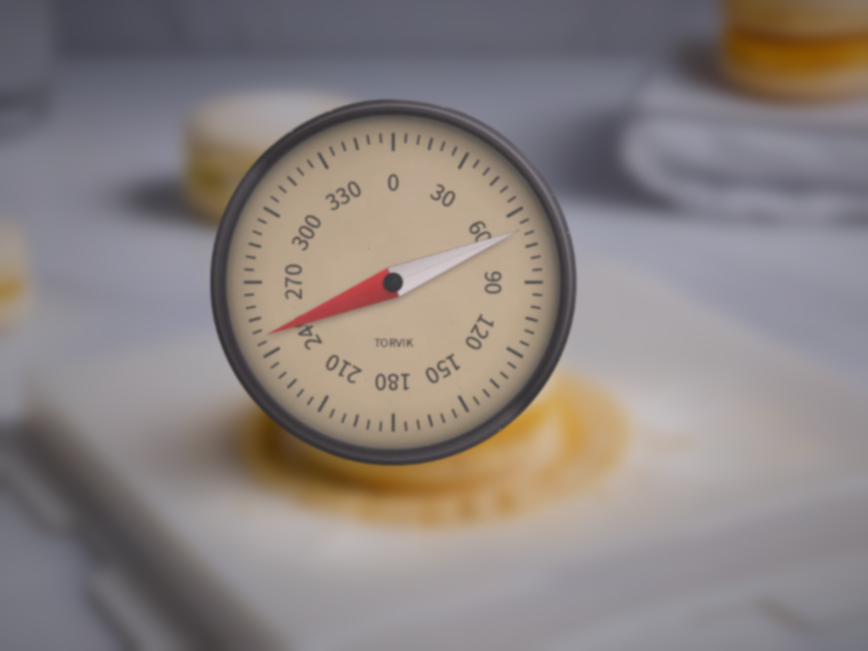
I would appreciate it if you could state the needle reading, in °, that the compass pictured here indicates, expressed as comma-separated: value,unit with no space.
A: 247.5,°
